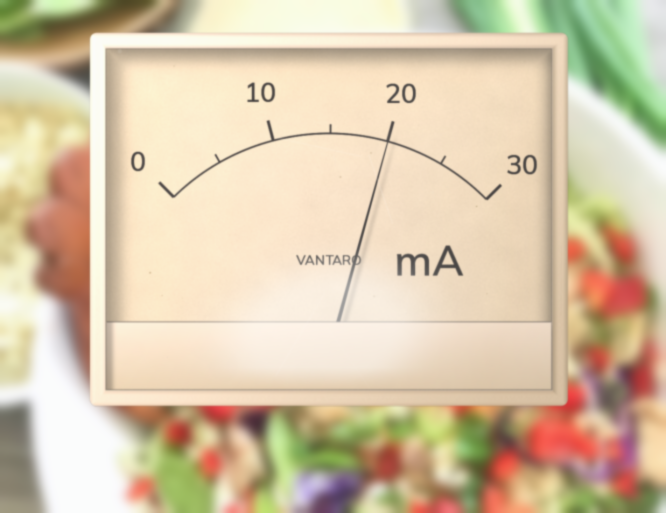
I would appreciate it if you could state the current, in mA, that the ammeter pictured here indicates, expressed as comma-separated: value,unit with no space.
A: 20,mA
